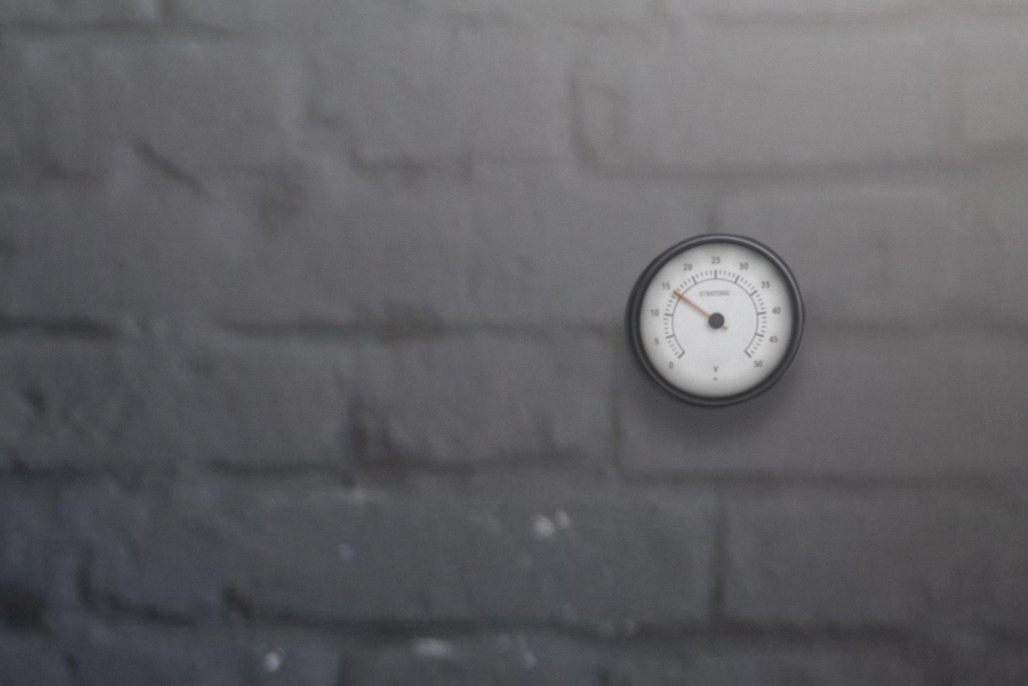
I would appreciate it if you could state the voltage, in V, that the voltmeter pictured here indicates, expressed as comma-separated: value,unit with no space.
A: 15,V
